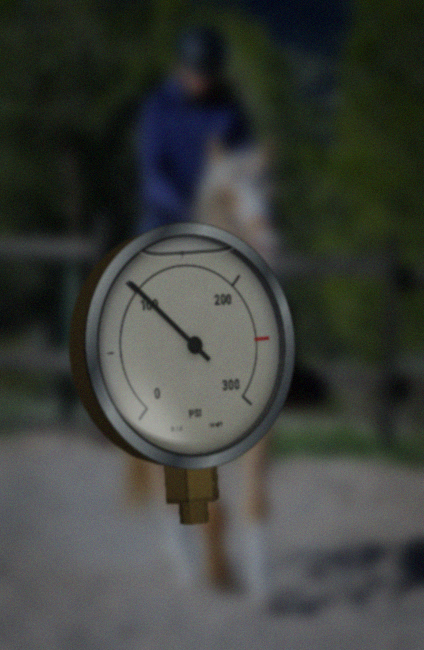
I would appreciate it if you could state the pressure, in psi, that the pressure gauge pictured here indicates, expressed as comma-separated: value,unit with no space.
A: 100,psi
